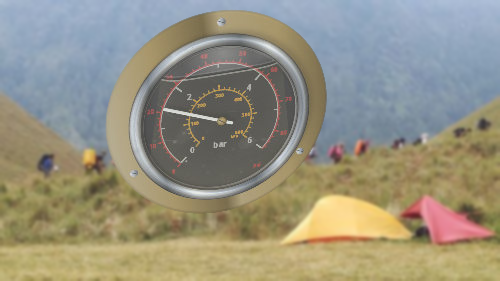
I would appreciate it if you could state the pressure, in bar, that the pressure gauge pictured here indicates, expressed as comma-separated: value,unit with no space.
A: 1.5,bar
